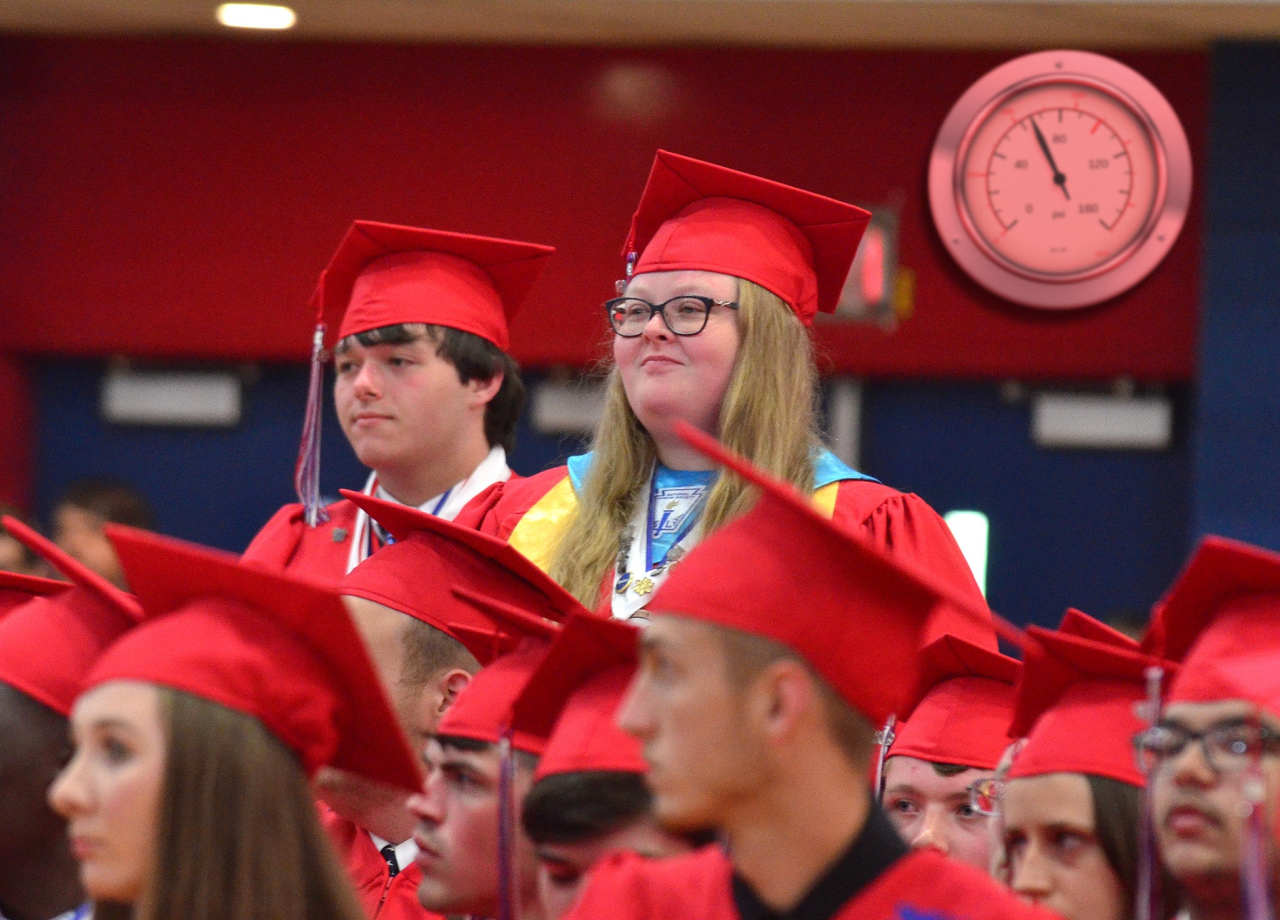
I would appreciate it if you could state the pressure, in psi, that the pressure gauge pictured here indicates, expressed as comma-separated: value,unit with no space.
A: 65,psi
